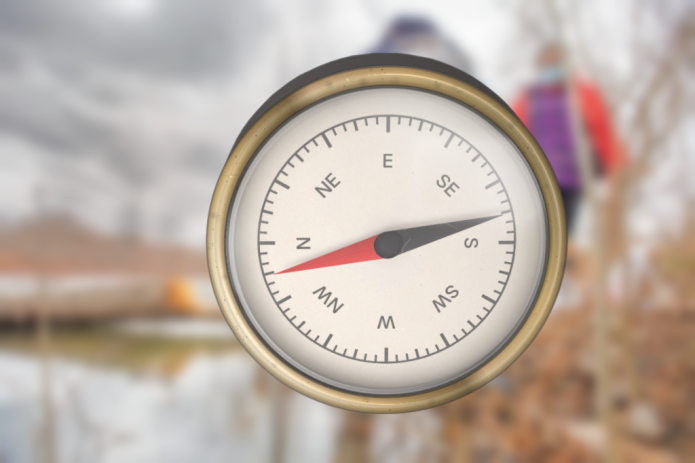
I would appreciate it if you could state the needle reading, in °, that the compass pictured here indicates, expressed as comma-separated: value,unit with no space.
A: 345,°
